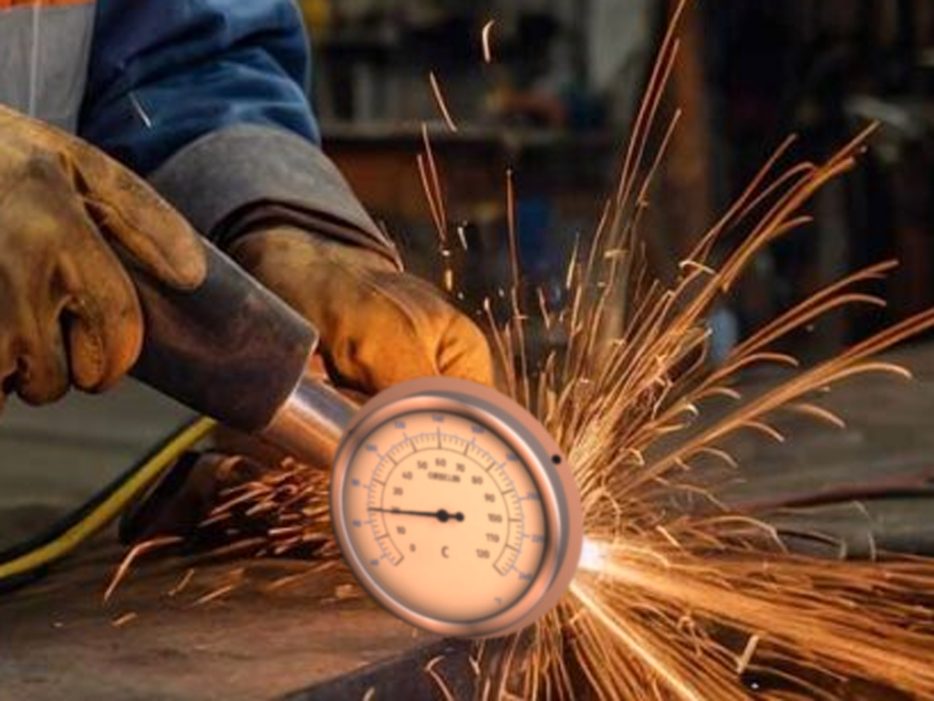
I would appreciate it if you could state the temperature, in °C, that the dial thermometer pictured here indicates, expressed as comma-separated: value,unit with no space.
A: 20,°C
